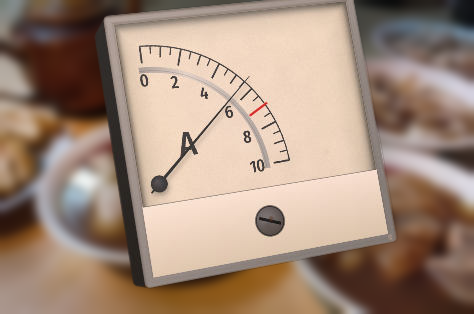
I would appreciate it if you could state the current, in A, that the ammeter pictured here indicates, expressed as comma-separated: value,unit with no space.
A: 5.5,A
